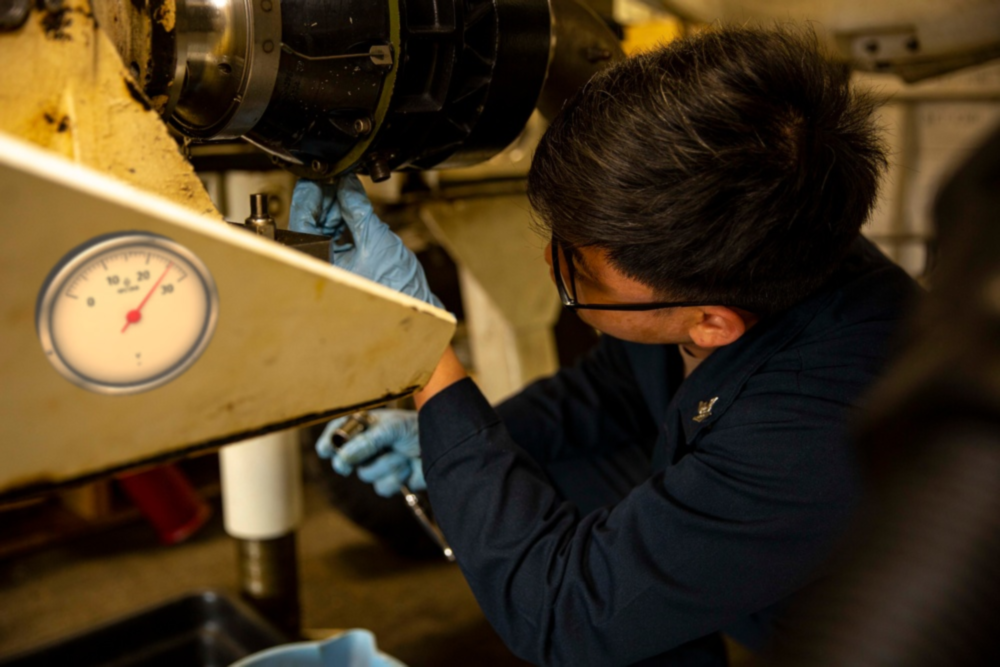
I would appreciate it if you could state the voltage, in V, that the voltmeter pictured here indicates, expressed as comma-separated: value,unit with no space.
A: 25,V
